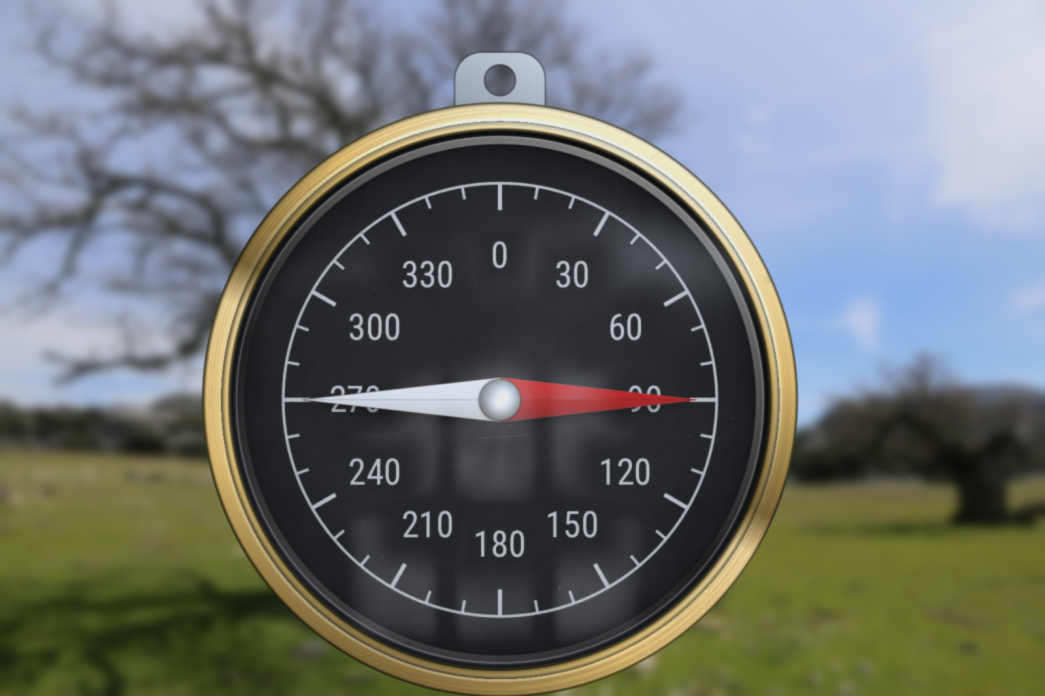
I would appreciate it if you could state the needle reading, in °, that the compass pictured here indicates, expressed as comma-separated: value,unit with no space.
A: 90,°
